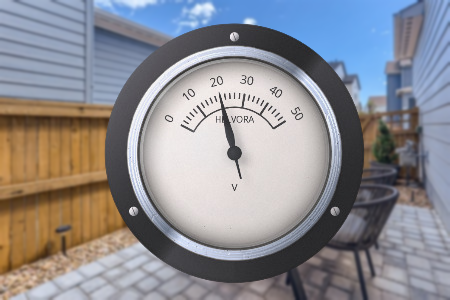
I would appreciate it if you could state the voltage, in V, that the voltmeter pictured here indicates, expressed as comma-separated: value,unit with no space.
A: 20,V
